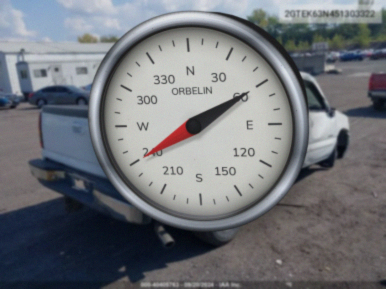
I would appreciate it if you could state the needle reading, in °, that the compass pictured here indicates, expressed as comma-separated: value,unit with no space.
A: 240,°
